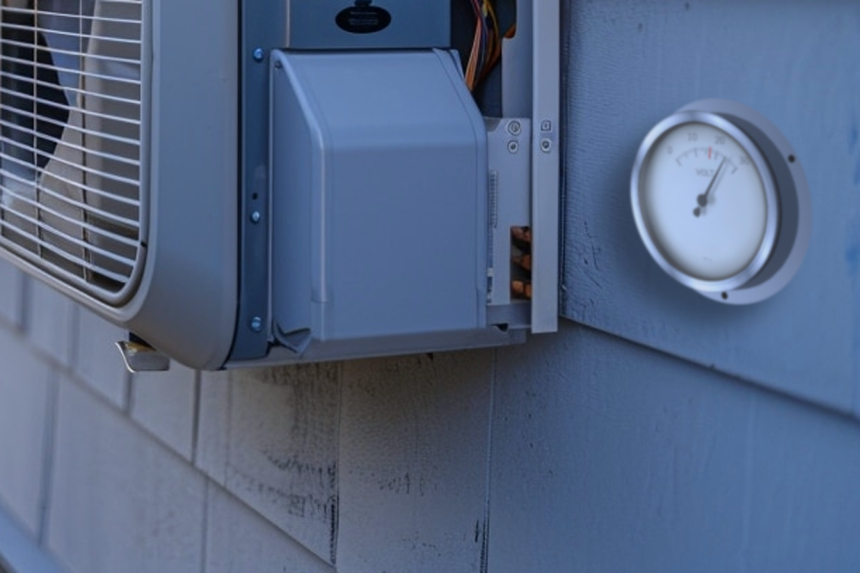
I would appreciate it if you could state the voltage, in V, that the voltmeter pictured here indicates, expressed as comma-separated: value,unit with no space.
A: 25,V
